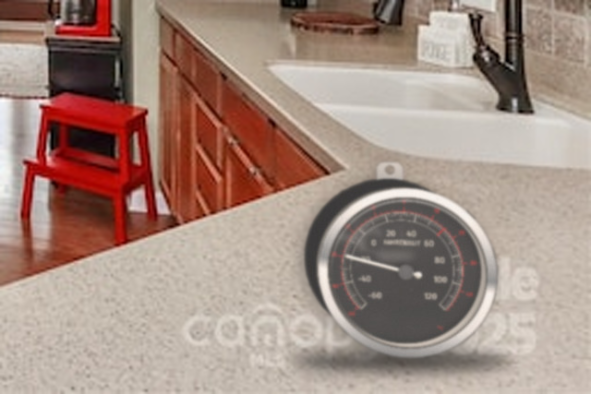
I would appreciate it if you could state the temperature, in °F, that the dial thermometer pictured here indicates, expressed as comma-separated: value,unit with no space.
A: -20,°F
